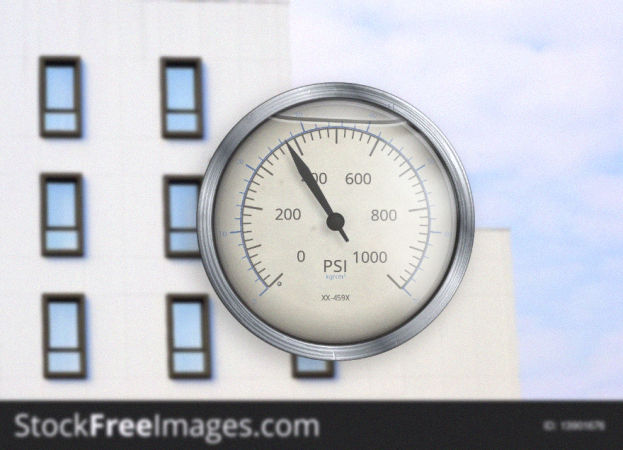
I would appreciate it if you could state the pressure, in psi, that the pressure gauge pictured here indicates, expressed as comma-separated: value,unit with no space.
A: 380,psi
